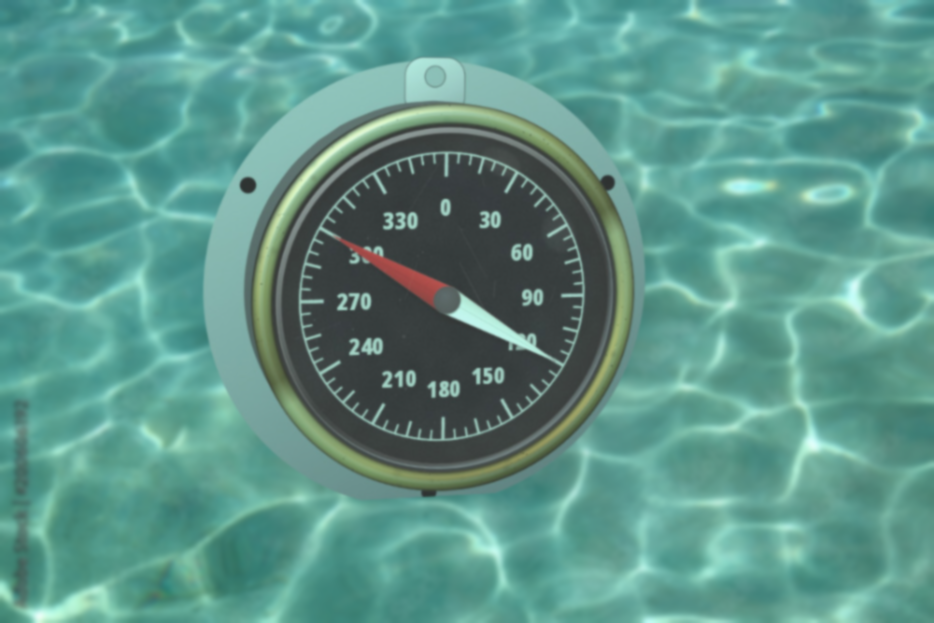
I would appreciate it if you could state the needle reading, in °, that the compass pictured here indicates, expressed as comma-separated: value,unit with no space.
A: 300,°
